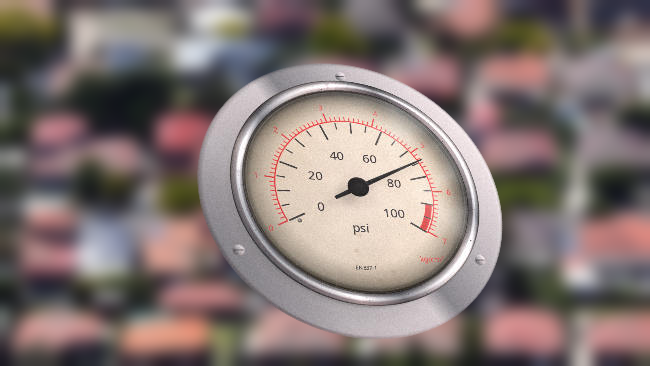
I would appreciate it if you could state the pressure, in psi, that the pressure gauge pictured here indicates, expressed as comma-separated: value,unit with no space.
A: 75,psi
